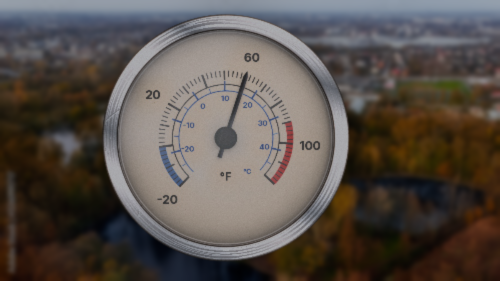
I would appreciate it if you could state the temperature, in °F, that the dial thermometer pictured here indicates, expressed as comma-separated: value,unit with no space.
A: 60,°F
